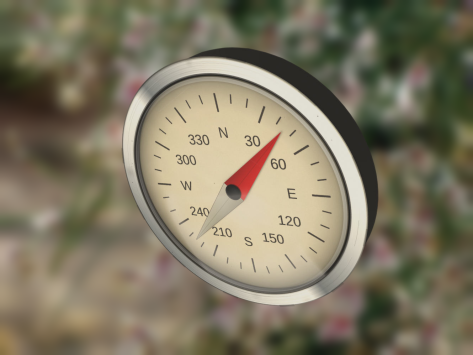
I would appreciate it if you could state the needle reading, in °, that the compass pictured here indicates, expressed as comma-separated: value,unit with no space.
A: 45,°
